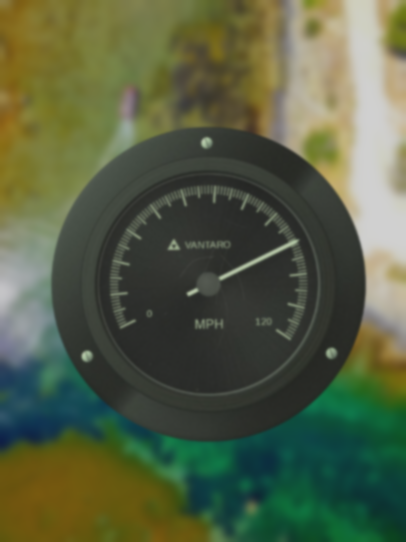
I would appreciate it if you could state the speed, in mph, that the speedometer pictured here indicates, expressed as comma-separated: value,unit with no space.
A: 90,mph
